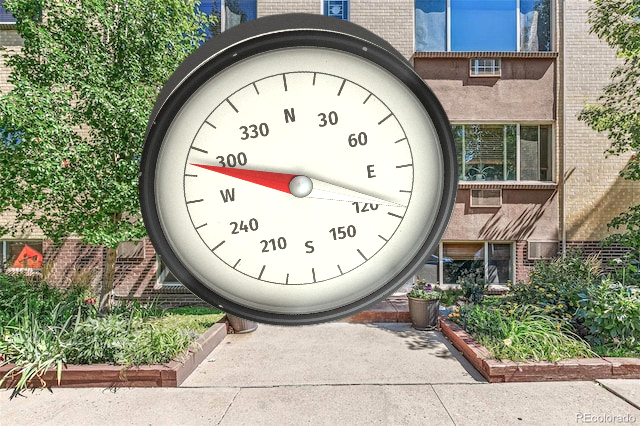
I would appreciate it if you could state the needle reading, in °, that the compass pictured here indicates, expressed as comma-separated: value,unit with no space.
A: 292.5,°
